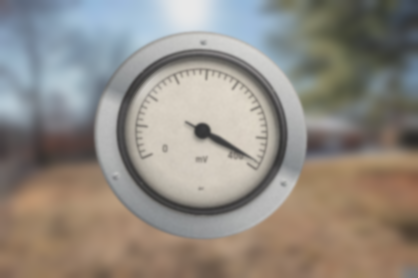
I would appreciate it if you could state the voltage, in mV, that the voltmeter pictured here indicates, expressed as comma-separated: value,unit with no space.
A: 390,mV
